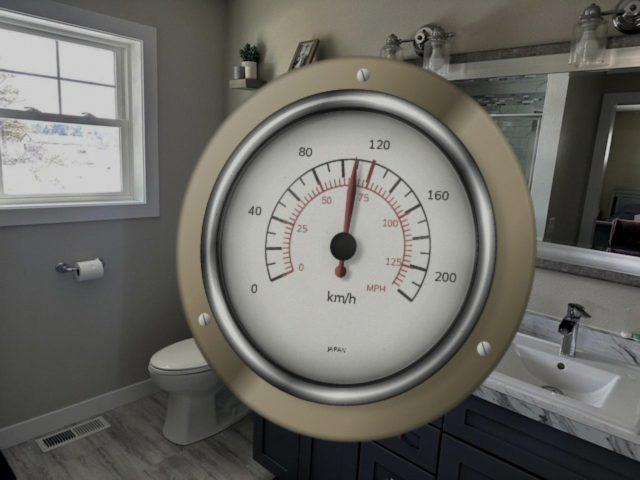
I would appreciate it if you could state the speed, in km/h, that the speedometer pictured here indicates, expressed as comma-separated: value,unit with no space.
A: 110,km/h
